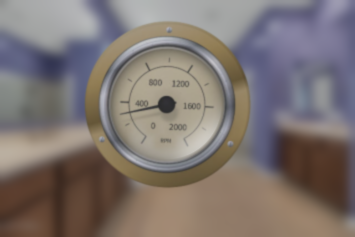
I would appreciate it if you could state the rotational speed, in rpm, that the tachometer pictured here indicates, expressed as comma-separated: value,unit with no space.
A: 300,rpm
